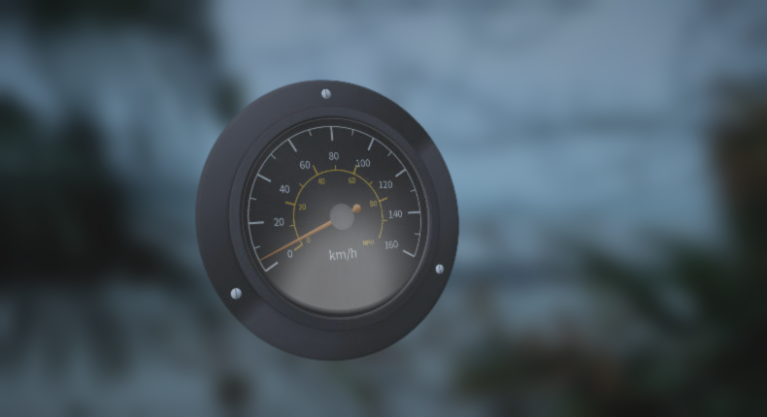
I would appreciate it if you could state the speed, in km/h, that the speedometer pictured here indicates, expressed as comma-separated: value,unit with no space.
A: 5,km/h
